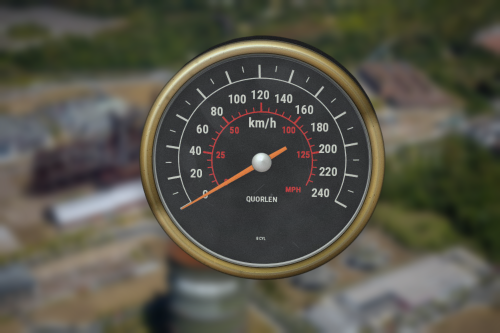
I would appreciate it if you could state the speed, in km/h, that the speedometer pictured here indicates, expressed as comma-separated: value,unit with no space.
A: 0,km/h
